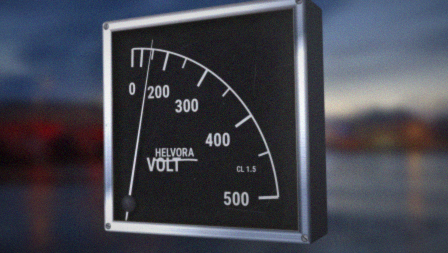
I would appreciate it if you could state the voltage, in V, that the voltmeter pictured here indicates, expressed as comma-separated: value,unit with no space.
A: 150,V
